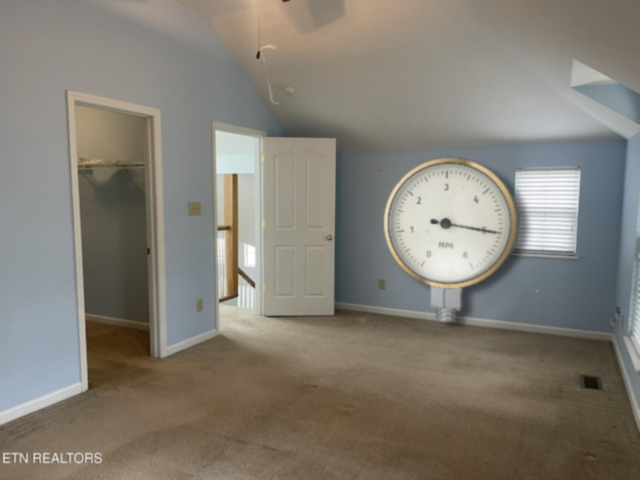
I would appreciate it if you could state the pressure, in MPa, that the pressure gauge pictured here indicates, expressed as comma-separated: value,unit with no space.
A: 5,MPa
